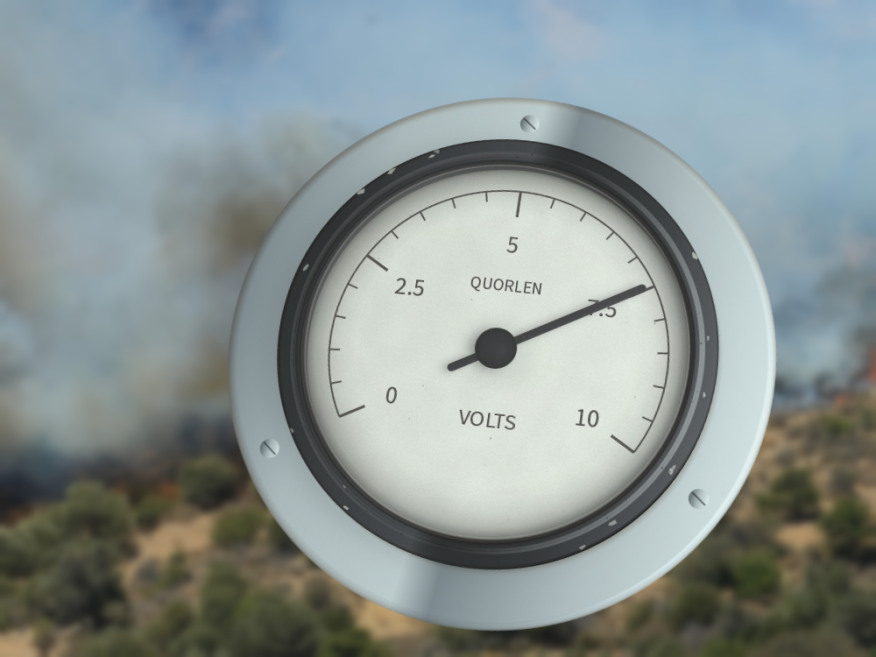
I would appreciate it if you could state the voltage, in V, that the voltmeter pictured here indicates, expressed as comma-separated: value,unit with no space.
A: 7.5,V
